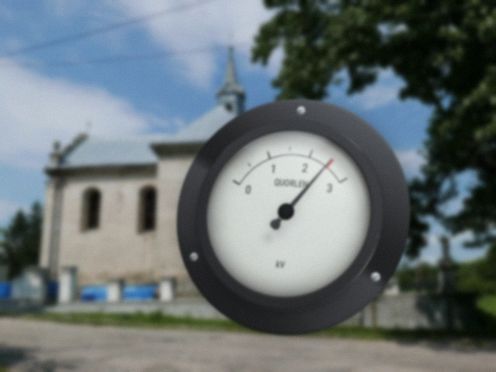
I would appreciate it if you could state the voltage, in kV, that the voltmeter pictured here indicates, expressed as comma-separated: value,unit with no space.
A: 2.5,kV
